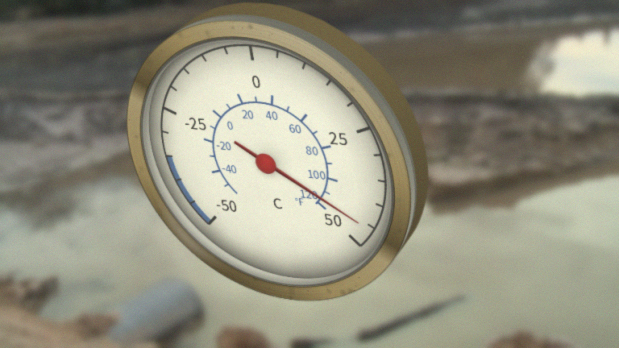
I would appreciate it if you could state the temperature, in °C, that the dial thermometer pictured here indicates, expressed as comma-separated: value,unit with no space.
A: 45,°C
